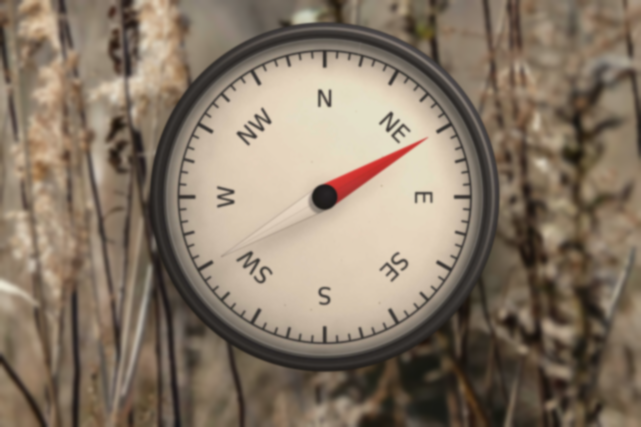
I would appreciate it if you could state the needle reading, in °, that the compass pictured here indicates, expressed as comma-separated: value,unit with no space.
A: 60,°
